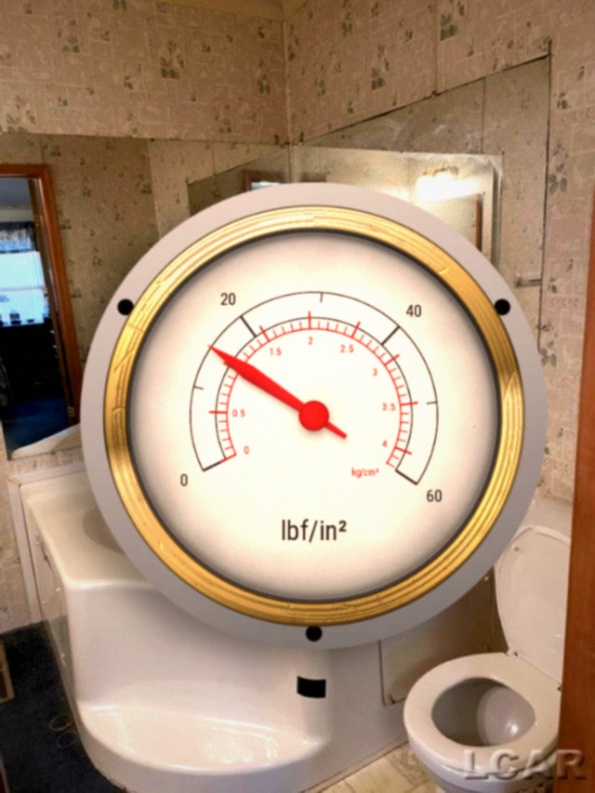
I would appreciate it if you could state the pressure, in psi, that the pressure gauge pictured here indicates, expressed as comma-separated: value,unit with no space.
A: 15,psi
